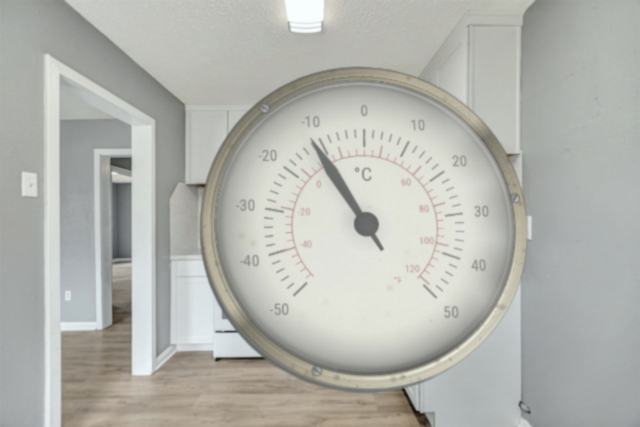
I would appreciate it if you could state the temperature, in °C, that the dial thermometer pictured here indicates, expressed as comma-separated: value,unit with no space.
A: -12,°C
